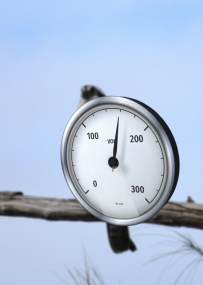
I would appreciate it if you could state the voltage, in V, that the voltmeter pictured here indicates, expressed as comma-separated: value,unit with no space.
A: 160,V
